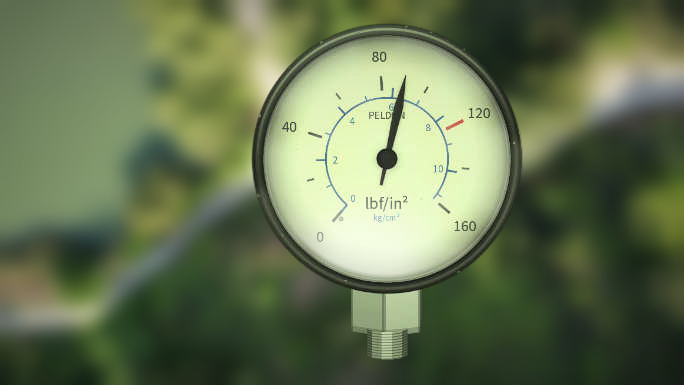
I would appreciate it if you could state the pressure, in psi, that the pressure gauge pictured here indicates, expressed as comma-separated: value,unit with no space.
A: 90,psi
